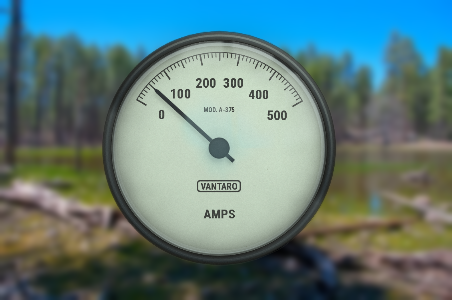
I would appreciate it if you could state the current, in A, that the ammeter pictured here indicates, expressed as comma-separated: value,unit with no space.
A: 50,A
